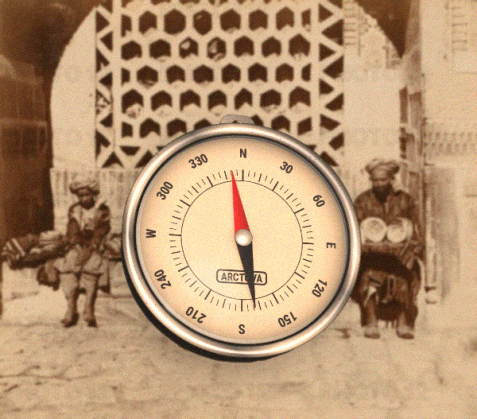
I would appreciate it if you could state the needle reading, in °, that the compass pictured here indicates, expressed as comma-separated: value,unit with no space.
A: 350,°
